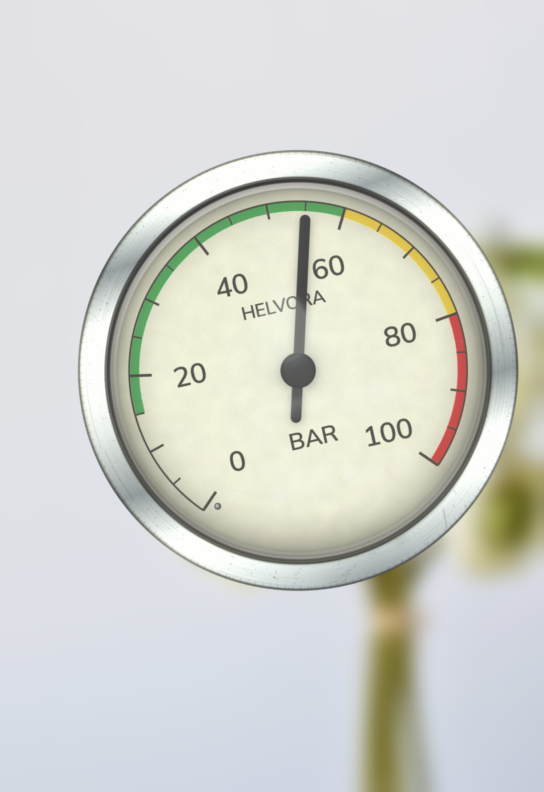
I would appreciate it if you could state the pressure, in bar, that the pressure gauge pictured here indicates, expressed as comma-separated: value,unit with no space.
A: 55,bar
